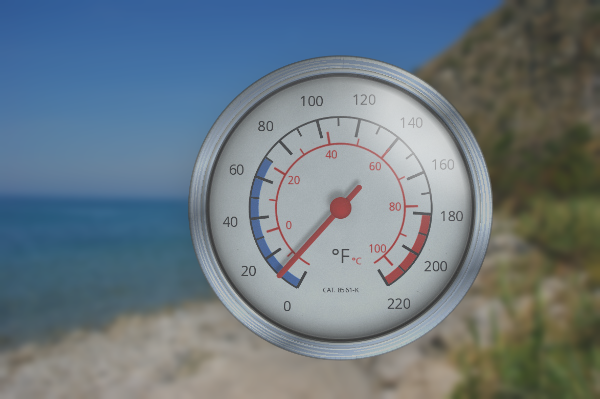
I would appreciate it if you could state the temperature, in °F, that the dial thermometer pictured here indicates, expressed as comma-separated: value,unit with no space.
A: 10,°F
